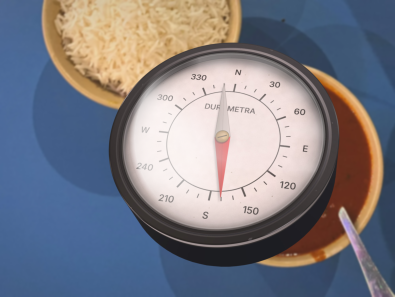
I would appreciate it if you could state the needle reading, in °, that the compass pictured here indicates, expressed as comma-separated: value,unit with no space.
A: 170,°
